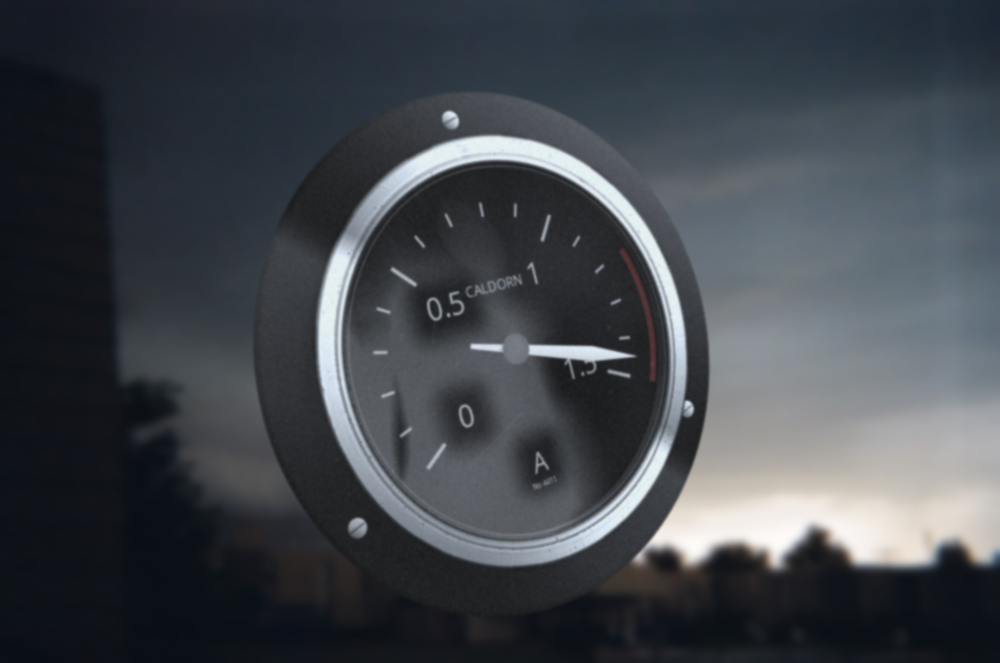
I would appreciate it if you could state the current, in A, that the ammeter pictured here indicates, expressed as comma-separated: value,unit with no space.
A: 1.45,A
